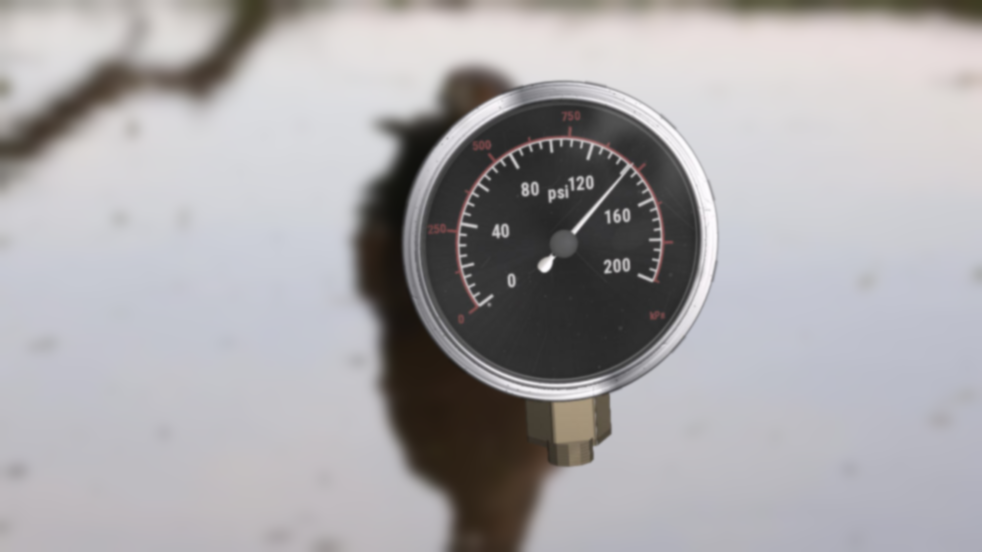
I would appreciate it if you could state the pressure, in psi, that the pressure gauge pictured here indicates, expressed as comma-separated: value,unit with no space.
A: 140,psi
